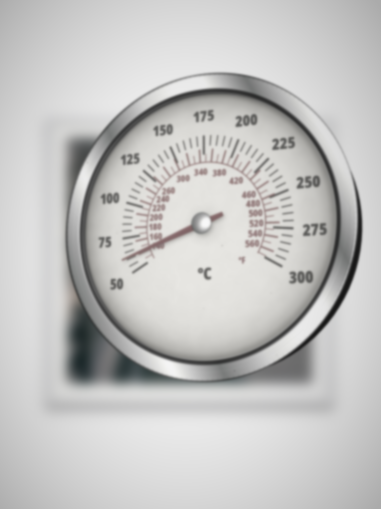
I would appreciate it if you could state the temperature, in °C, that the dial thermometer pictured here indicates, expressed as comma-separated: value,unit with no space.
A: 60,°C
